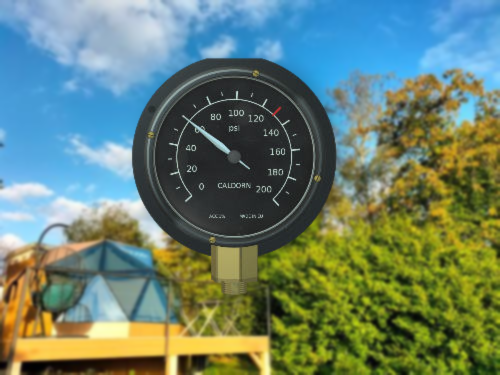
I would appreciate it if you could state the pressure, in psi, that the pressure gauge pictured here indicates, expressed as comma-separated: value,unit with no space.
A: 60,psi
